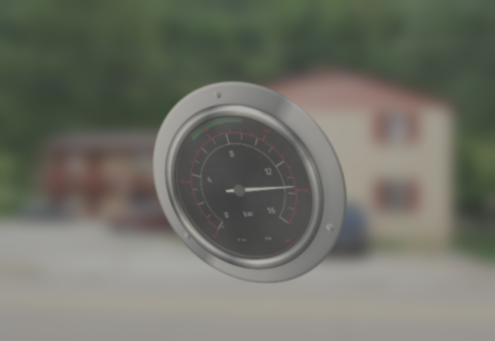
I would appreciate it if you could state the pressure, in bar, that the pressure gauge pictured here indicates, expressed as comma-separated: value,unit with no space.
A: 13.5,bar
